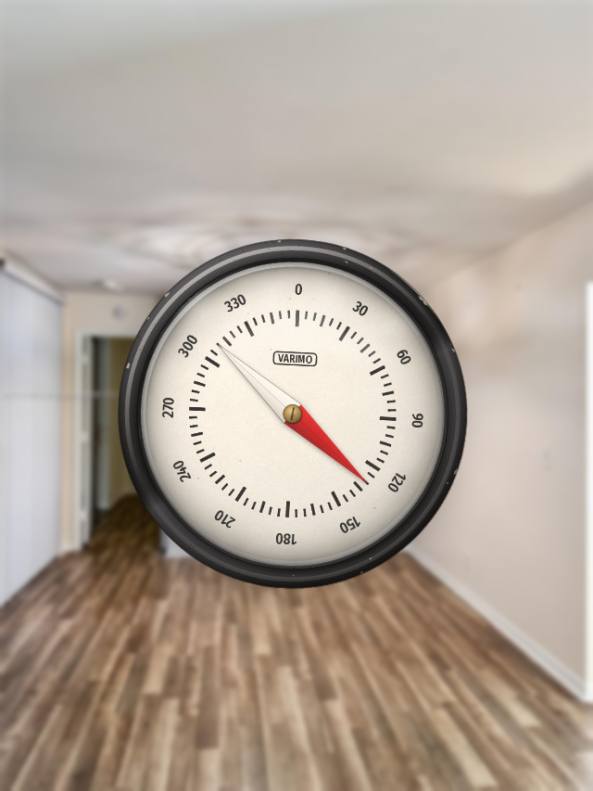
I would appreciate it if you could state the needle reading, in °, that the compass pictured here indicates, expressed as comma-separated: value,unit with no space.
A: 130,°
